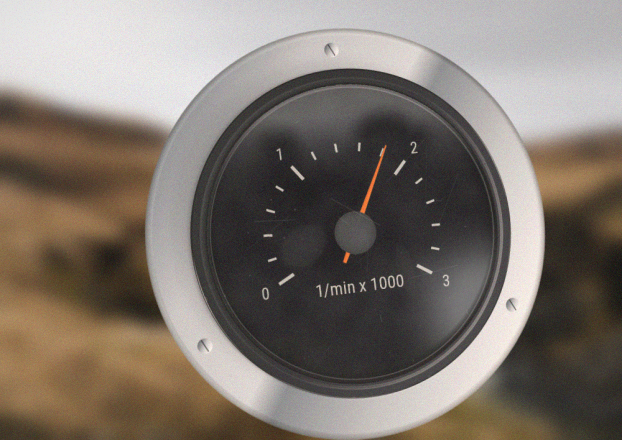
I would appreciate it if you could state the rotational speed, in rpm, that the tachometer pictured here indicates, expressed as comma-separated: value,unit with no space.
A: 1800,rpm
